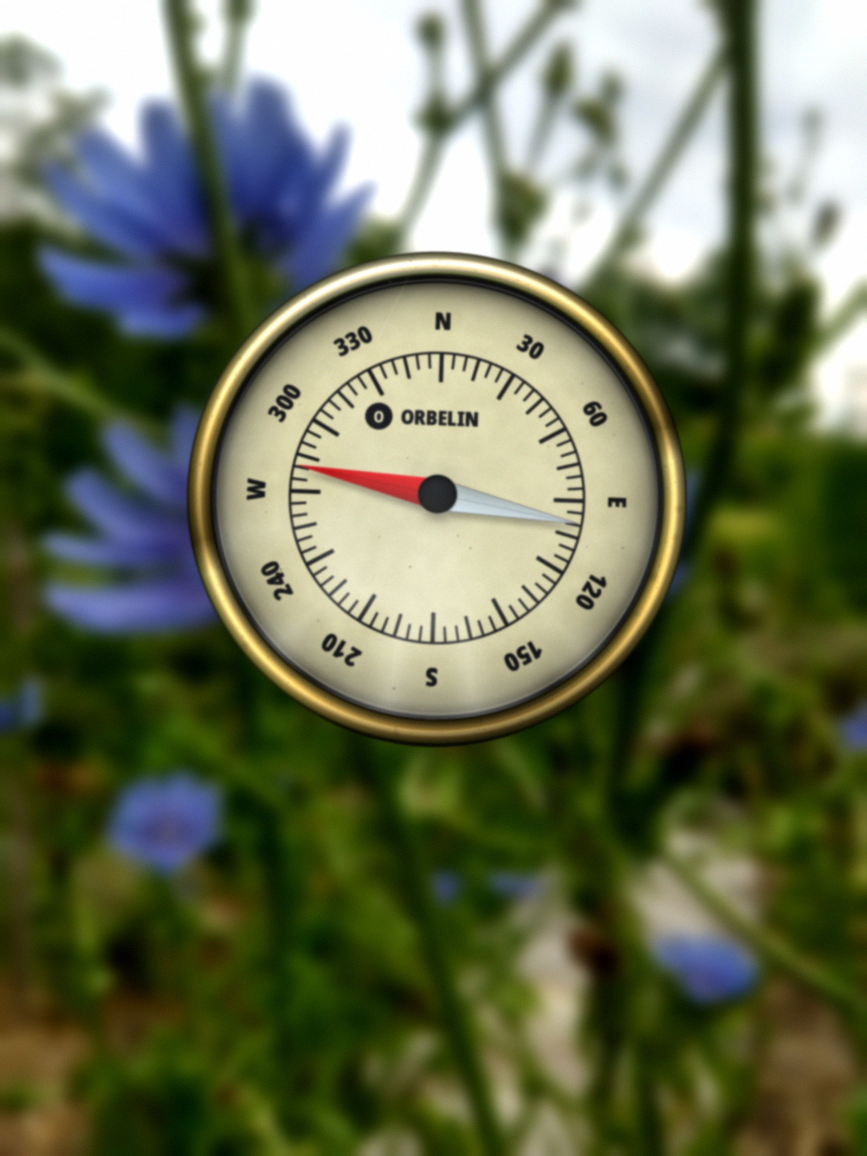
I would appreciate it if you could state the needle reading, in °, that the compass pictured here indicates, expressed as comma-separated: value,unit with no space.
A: 280,°
